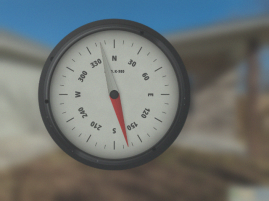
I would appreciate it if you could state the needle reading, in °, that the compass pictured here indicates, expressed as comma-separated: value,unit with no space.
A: 165,°
